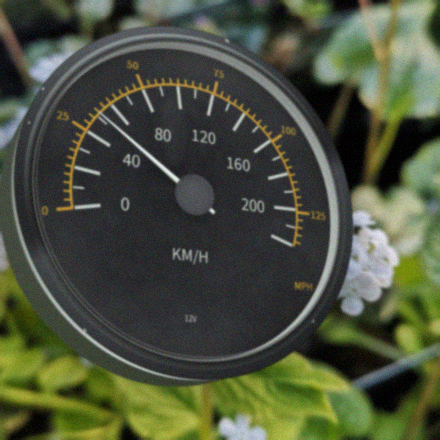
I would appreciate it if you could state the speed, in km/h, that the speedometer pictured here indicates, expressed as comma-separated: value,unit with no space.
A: 50,km/h
